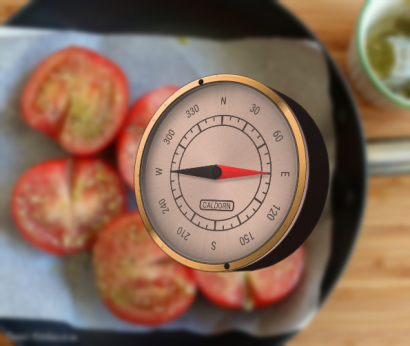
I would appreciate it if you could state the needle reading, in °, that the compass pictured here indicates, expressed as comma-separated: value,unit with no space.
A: 90,°
